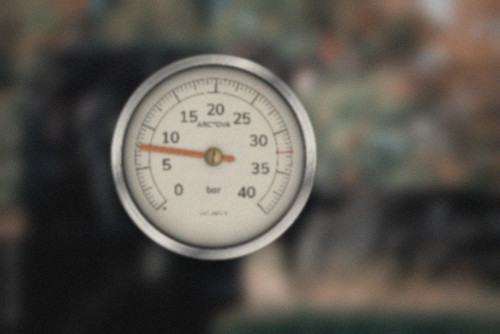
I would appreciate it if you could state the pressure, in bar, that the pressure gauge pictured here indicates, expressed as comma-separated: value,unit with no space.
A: 7.5,bar
